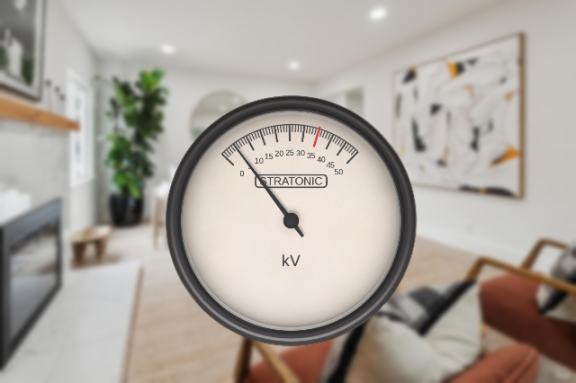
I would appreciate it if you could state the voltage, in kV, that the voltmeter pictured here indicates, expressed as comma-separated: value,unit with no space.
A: 5,kV
